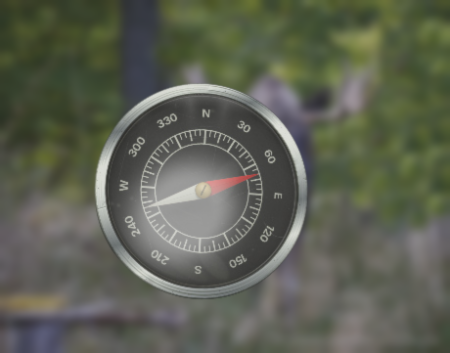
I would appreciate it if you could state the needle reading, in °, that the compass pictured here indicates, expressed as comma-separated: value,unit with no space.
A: 70,°
